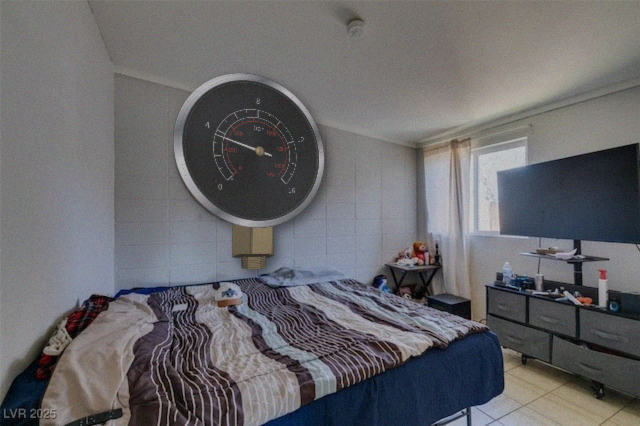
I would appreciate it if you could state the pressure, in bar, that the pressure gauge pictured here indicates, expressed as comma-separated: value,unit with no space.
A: 3.5,bar
